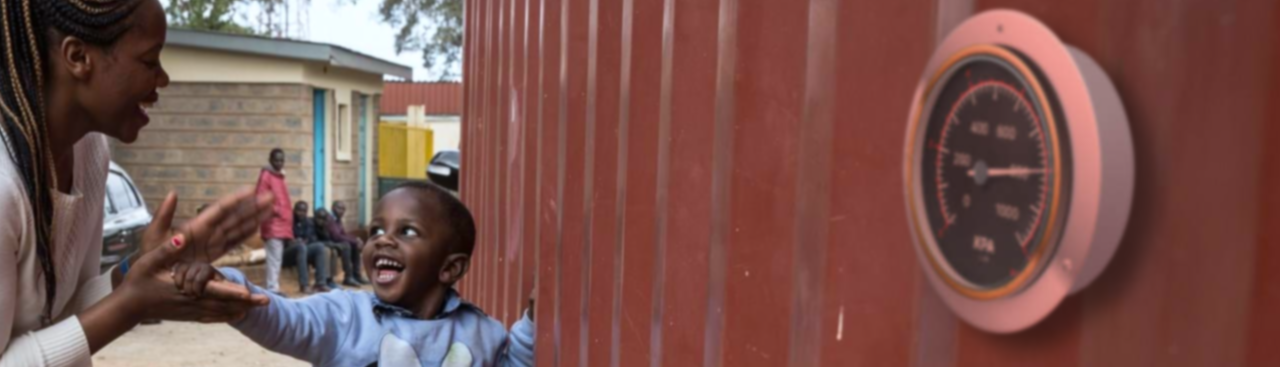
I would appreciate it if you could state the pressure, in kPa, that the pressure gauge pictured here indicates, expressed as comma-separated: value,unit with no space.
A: 800,kPa
